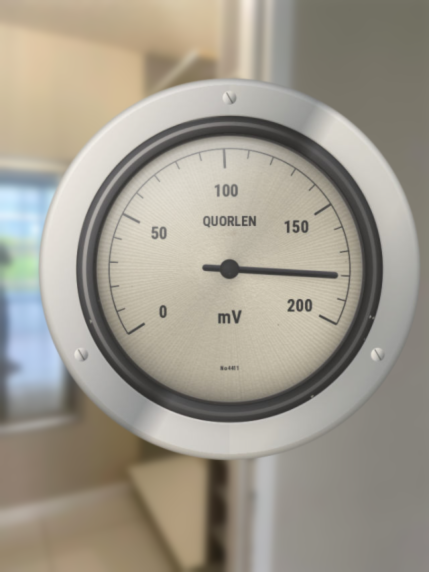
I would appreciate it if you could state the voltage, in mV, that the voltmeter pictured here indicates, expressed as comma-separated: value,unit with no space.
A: 180,mV
